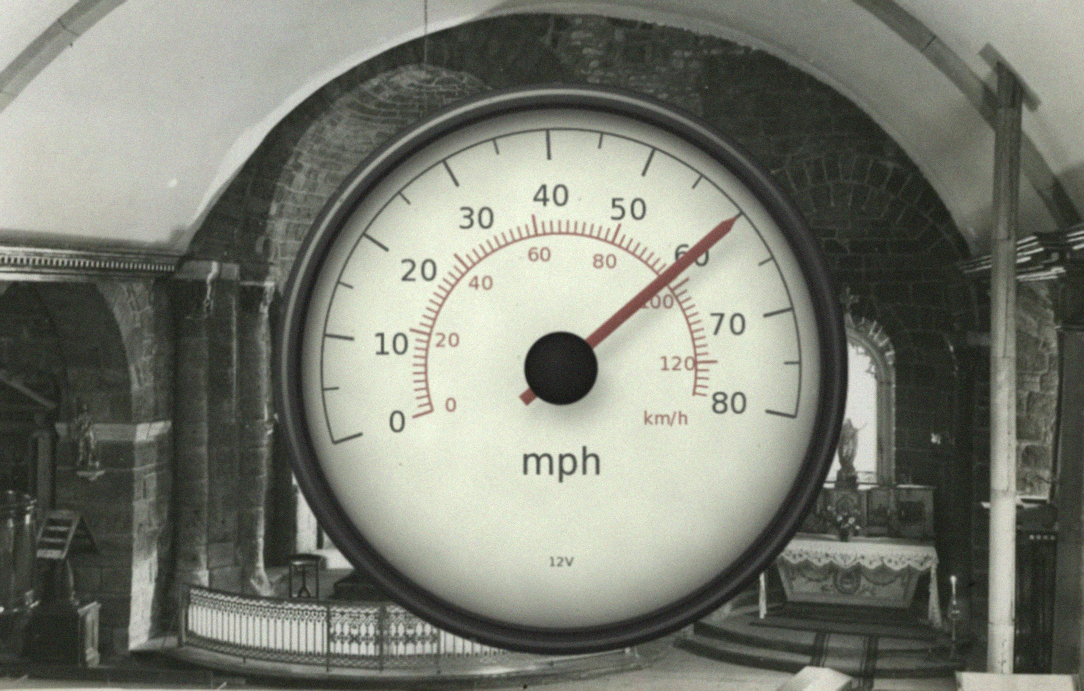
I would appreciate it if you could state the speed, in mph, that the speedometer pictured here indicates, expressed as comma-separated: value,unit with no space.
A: 60,mph
